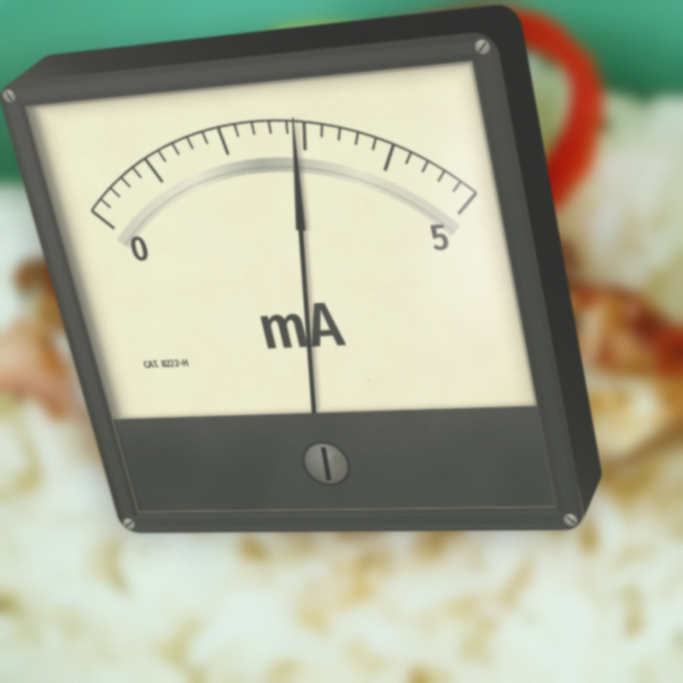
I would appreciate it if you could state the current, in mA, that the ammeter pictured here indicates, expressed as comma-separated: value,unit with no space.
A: 2.9,mA
